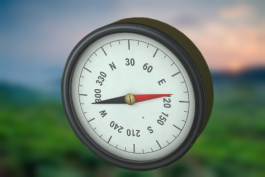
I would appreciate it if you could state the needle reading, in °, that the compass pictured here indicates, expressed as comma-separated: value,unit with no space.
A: 110,°
